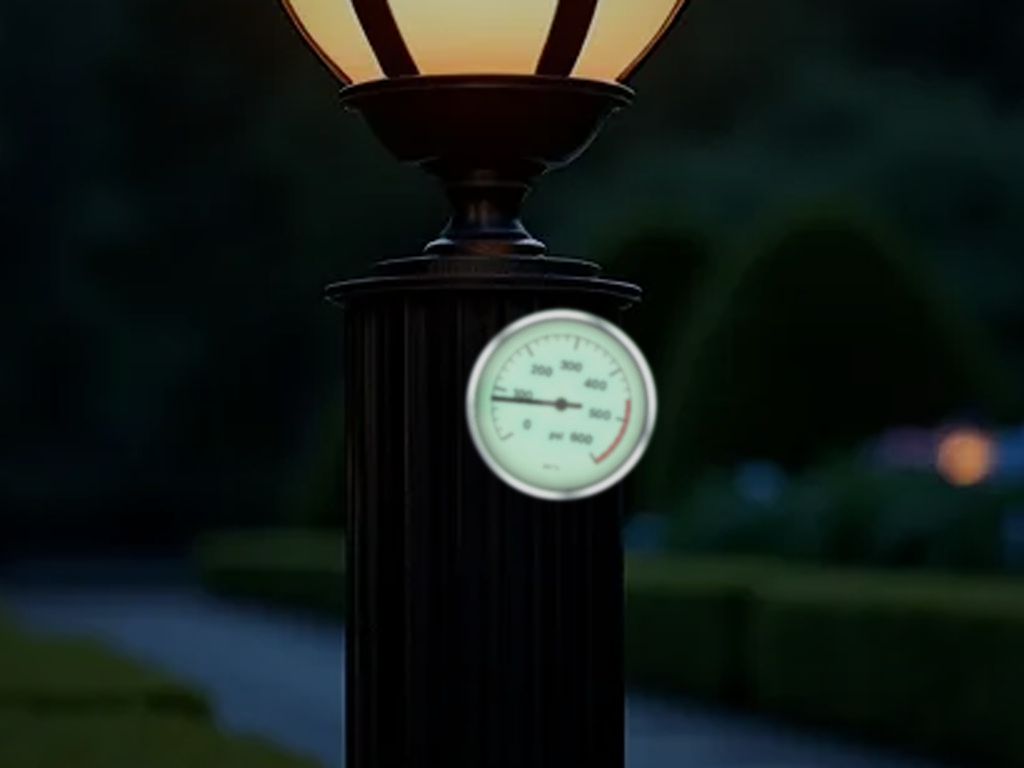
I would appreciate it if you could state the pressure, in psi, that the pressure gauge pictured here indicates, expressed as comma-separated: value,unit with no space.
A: 80,psi
